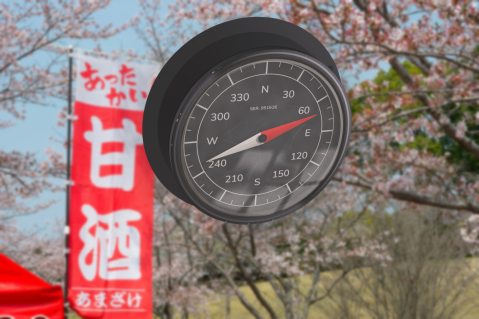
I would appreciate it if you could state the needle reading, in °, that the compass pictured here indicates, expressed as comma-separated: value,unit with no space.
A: 70,°
